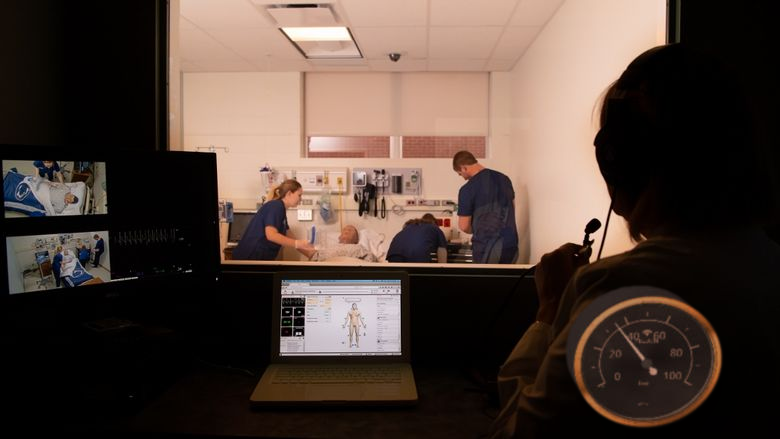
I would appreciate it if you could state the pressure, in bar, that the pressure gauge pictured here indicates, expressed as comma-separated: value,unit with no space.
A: 35,bar
